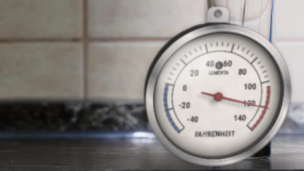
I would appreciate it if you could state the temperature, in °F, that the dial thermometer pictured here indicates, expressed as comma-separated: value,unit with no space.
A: 120,°F
